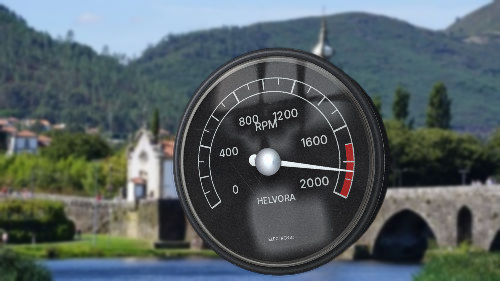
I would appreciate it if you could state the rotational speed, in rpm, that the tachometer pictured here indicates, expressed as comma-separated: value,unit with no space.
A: 1850,rpm
